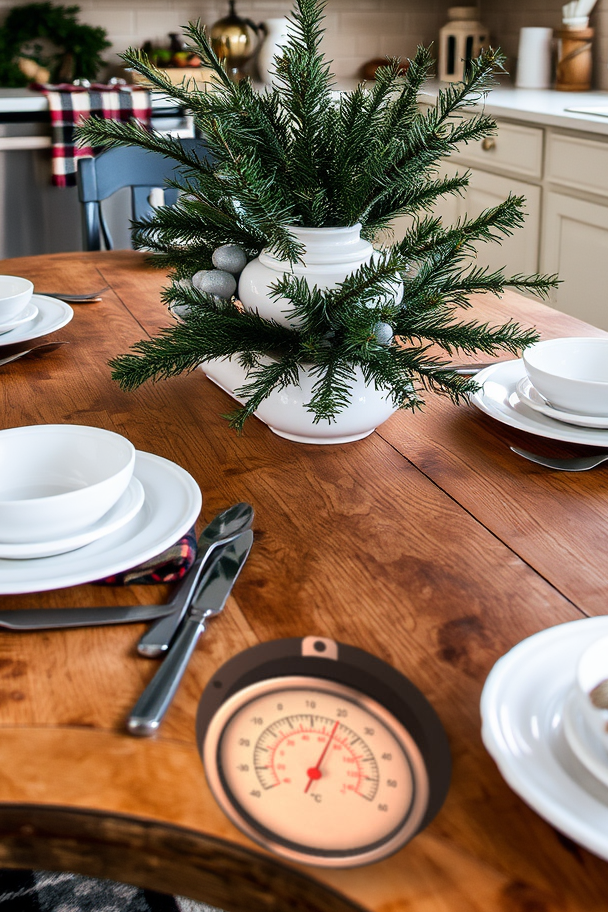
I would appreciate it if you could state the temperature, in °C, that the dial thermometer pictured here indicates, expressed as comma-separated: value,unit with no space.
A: 20,°C
